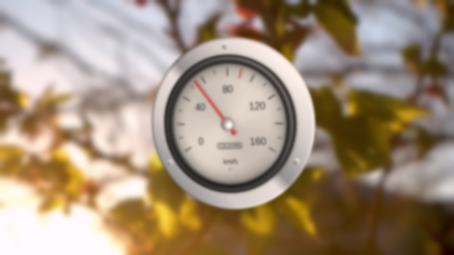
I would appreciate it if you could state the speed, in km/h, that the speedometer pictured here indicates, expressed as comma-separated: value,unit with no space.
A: 55,km/h
